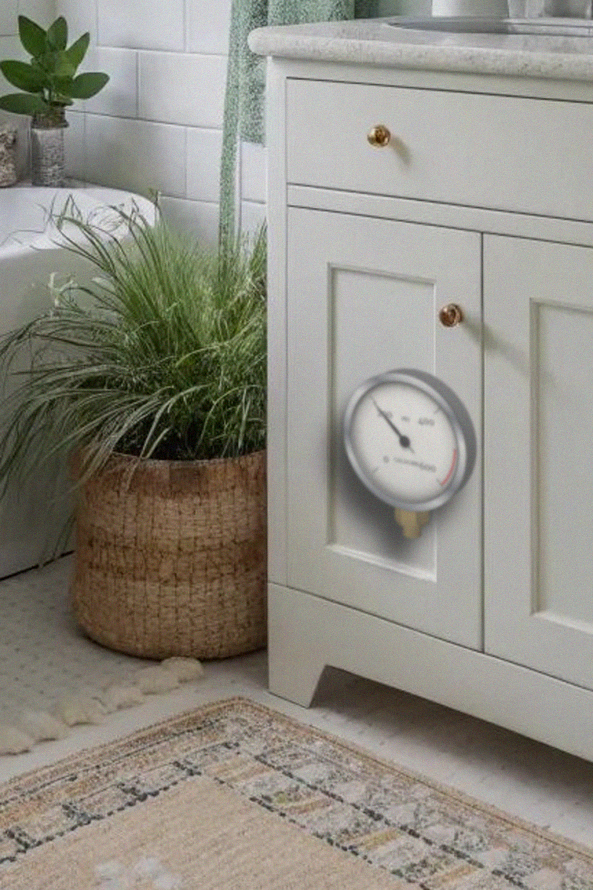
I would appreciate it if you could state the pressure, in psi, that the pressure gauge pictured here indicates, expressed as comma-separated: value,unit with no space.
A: 200,psi
